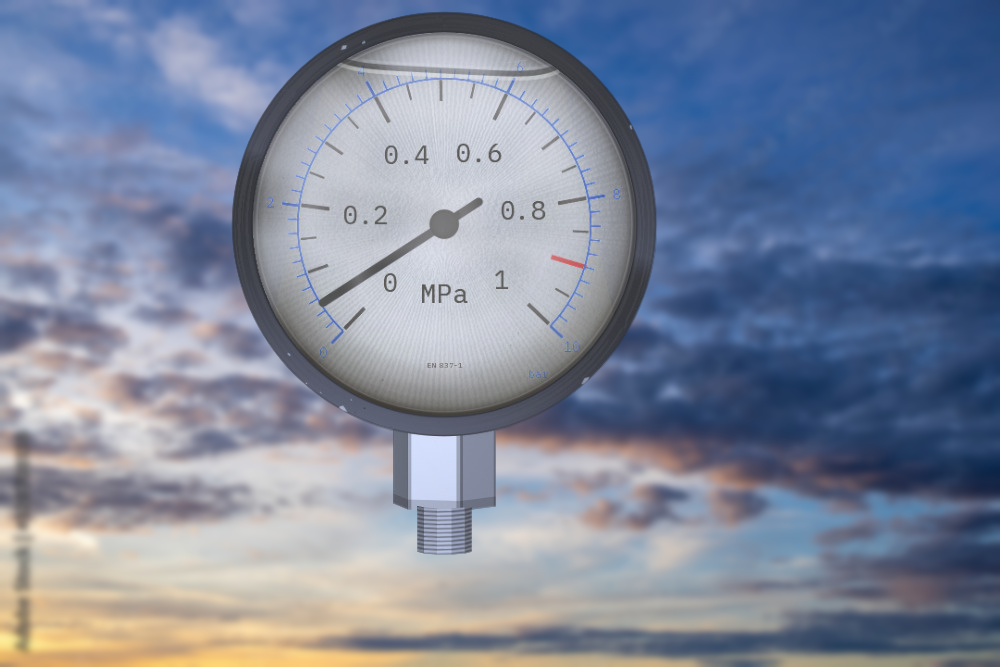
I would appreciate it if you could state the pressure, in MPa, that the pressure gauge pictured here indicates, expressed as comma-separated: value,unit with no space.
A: 0.05,MPa
